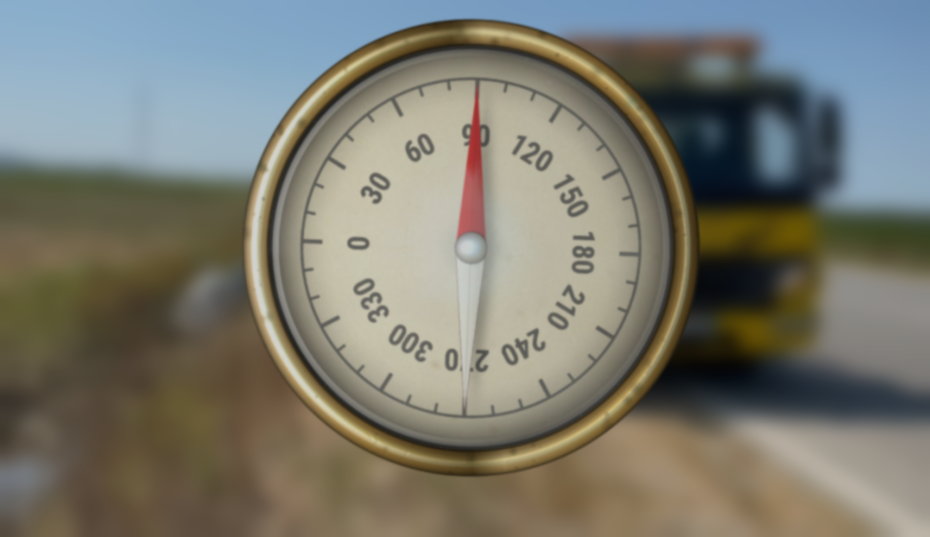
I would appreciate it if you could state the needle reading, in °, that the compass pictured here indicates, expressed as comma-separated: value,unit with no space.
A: 90,°
